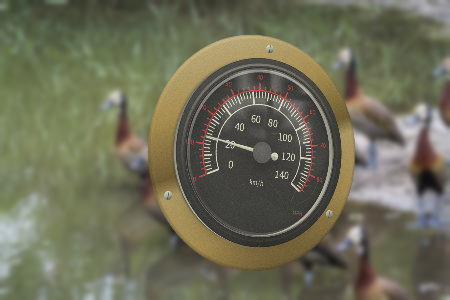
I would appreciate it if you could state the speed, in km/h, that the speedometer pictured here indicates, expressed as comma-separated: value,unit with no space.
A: 20,km/h
